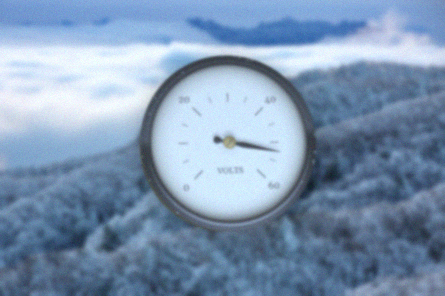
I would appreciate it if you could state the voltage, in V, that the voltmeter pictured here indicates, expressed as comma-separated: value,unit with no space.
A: 52.5,V
